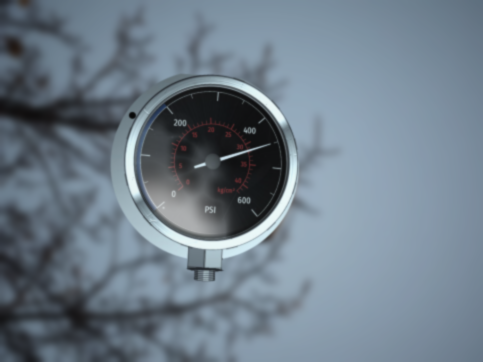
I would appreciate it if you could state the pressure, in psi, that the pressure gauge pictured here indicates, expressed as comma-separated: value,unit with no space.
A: 450,psi
